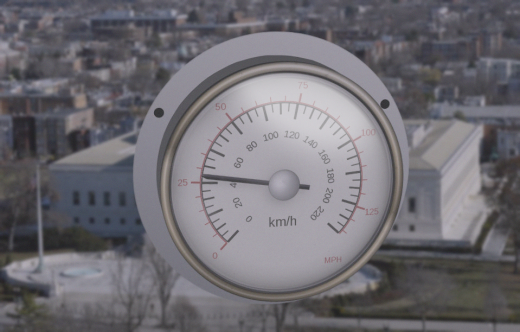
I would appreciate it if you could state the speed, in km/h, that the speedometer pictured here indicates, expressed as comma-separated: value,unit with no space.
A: 45,km/h
